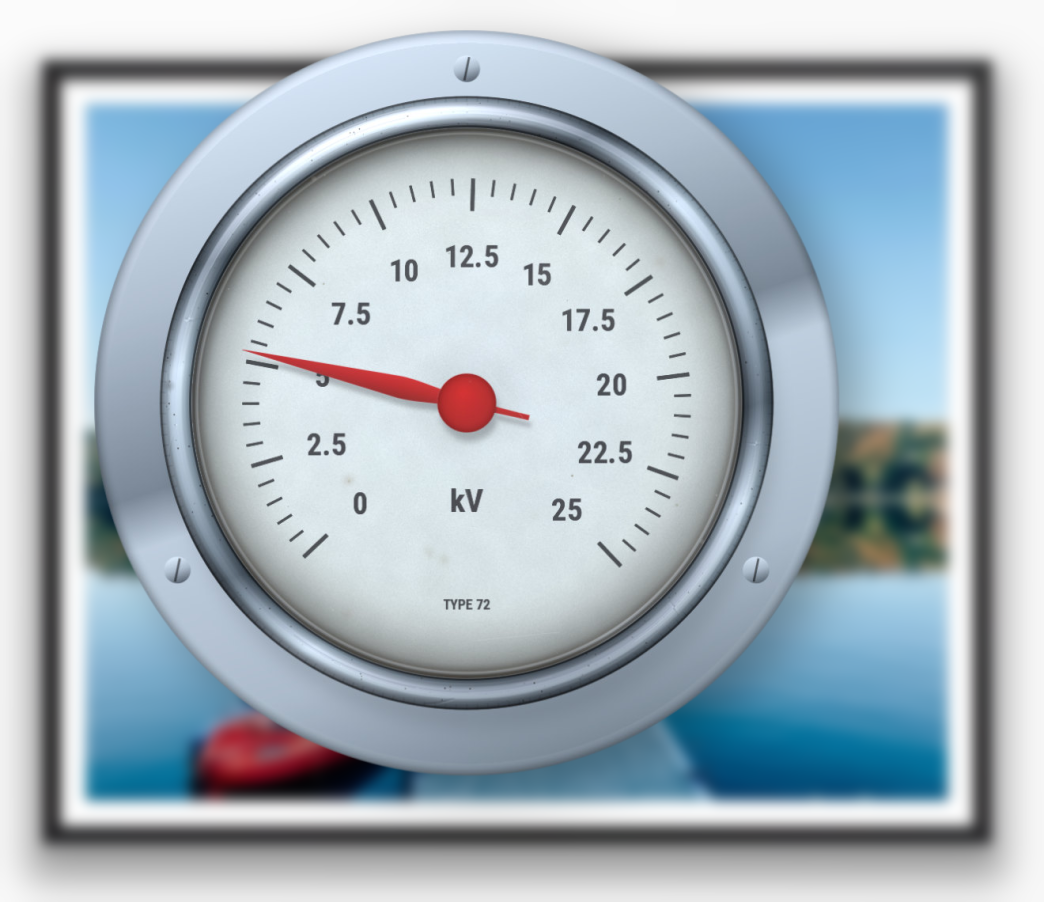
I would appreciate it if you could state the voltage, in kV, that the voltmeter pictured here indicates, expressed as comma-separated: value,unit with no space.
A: 5.25,kV
